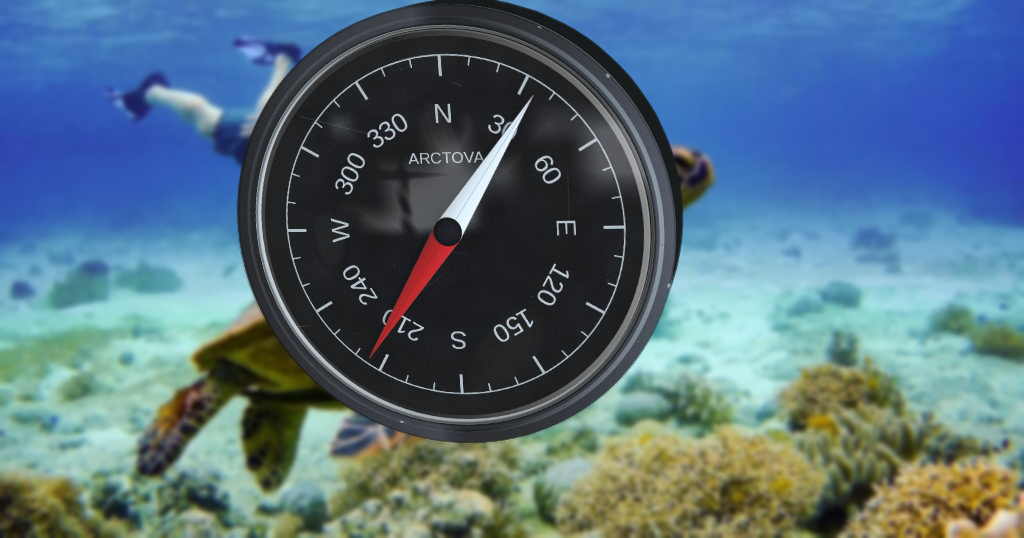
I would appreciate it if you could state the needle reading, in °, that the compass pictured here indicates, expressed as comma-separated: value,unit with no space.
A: 215,°
